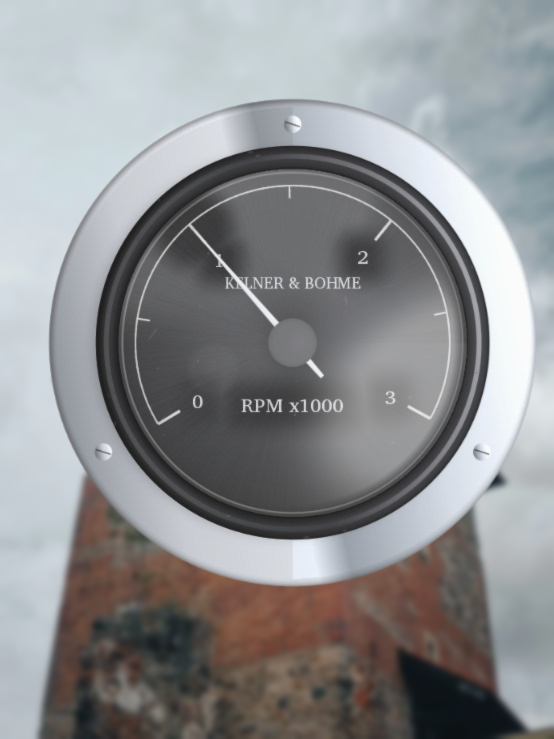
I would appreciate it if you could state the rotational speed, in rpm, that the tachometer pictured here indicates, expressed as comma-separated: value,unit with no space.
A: 1000,rpm
